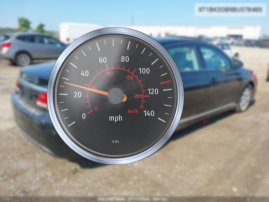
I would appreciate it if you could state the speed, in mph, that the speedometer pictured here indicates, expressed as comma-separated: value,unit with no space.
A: 27.5,mph
